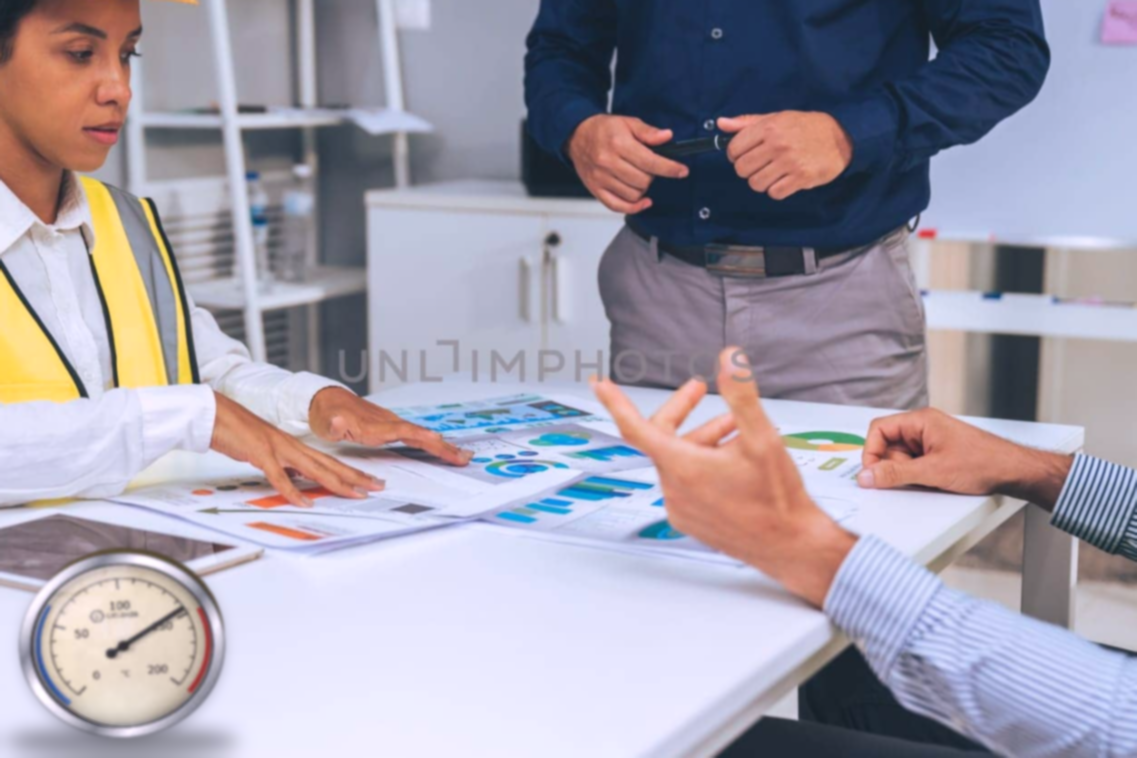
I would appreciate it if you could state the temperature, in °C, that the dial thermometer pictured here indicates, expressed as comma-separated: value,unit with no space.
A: 145,°C
